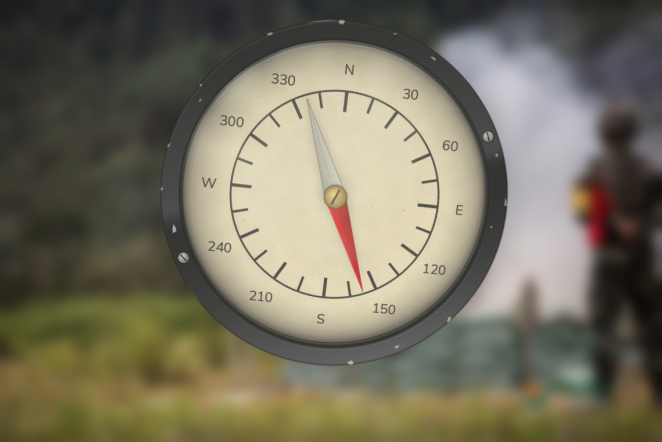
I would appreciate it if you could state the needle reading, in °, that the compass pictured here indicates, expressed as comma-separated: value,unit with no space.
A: 157.5,°
